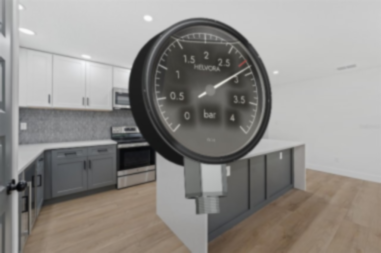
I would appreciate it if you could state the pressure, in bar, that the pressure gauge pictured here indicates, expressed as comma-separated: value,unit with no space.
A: 2.9,bar
